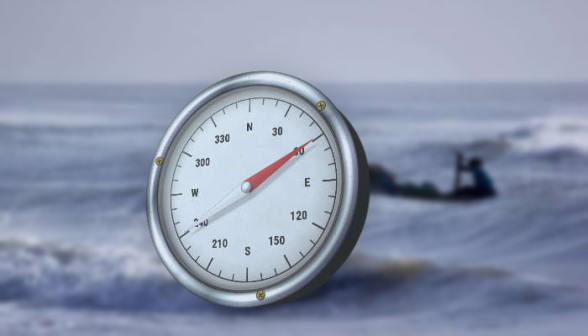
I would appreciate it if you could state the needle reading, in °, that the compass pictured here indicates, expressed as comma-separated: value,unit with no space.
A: 60,°
